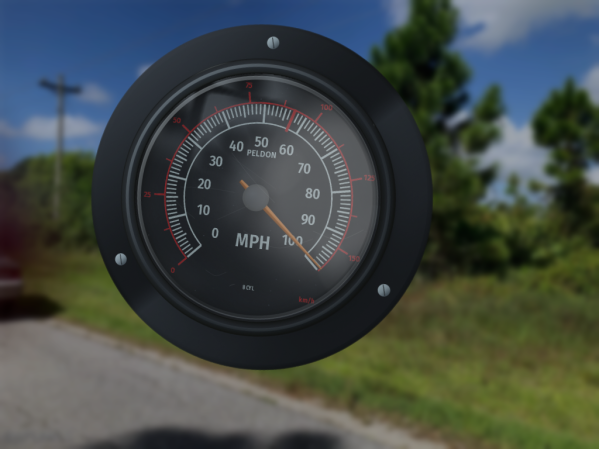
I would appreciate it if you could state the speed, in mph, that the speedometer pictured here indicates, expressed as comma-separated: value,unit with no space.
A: 99,mph
